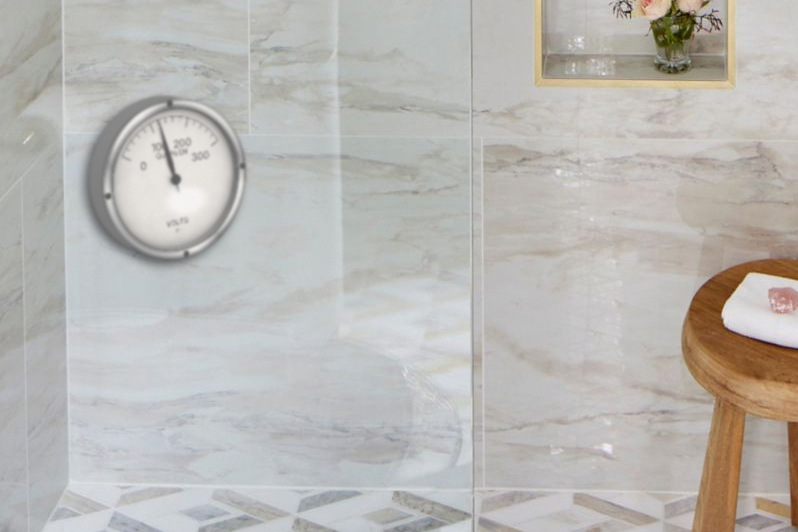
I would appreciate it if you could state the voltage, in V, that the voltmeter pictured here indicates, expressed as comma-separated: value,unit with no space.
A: 120,V
